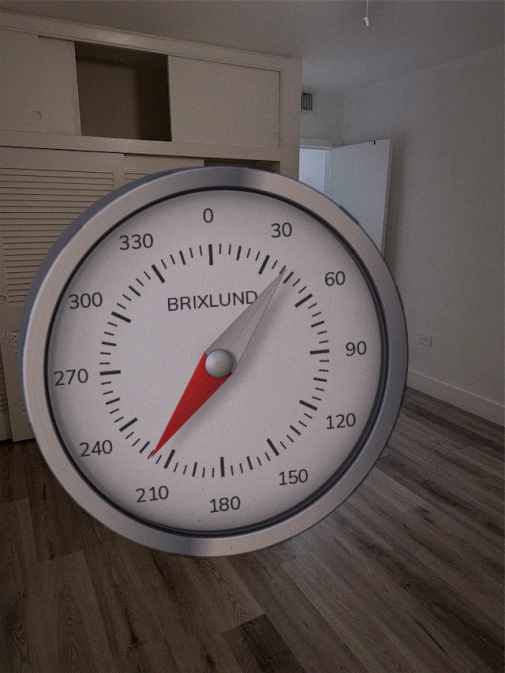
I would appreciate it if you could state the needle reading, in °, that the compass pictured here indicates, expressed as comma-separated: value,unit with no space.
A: 220,°
